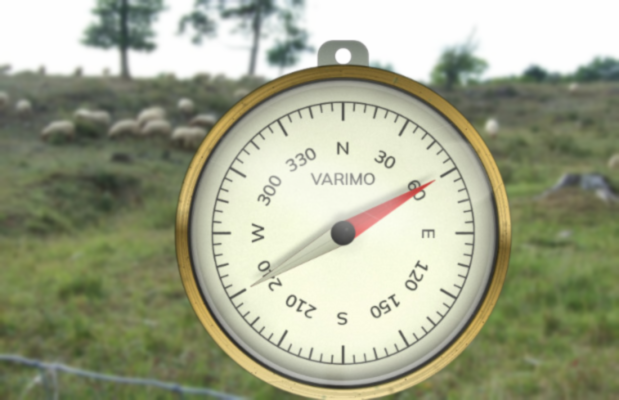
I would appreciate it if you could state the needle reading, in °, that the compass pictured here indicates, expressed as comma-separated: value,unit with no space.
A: 60,°
